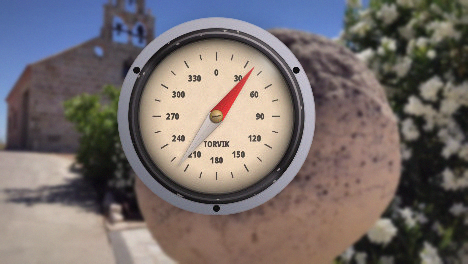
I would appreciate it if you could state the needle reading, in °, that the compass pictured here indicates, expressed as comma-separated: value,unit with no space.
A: 37.5,°
